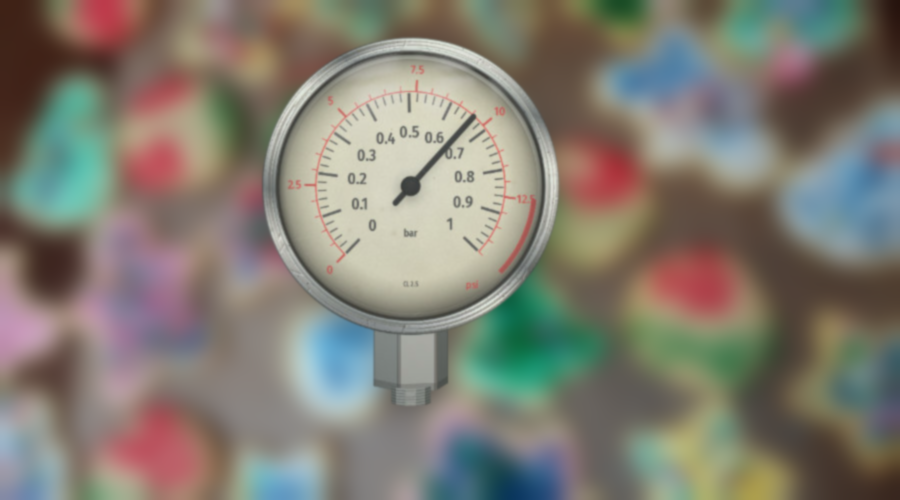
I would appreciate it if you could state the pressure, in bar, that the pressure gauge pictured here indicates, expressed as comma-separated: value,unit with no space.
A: 0.66,bar
